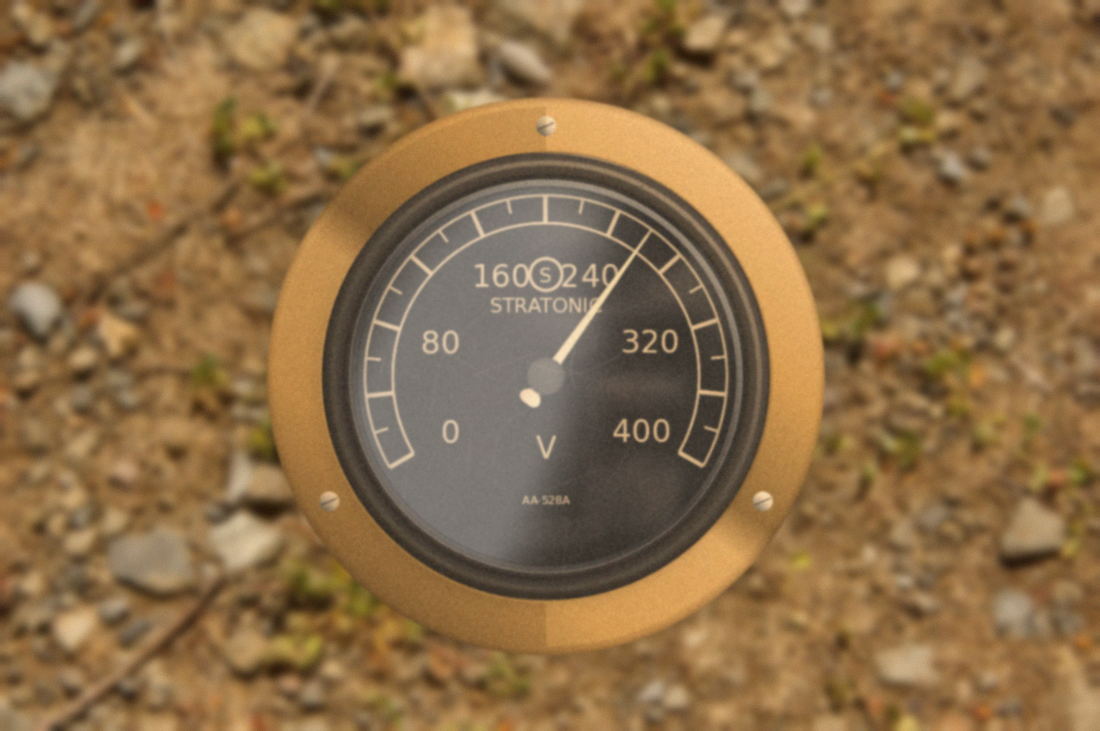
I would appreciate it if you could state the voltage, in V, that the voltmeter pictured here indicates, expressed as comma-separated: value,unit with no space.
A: 260,V
